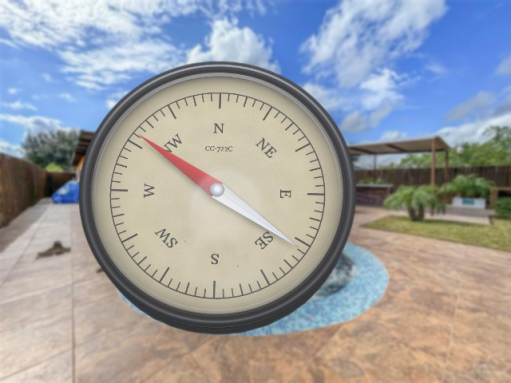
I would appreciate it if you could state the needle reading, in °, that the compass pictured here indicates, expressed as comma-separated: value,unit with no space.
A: 305,°
